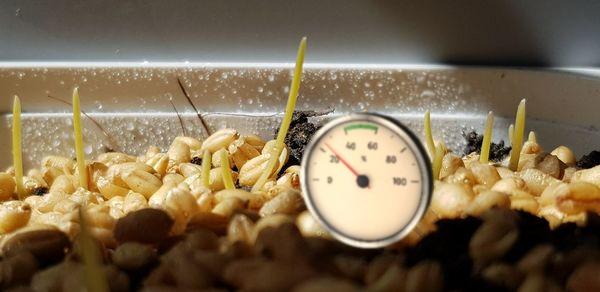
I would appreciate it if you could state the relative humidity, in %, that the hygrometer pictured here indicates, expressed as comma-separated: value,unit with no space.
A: 25,%
